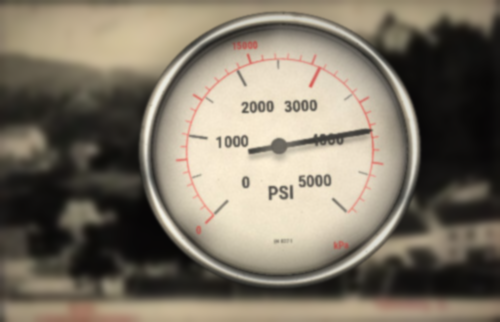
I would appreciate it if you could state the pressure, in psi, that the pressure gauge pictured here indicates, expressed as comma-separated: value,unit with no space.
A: 4000,psi
